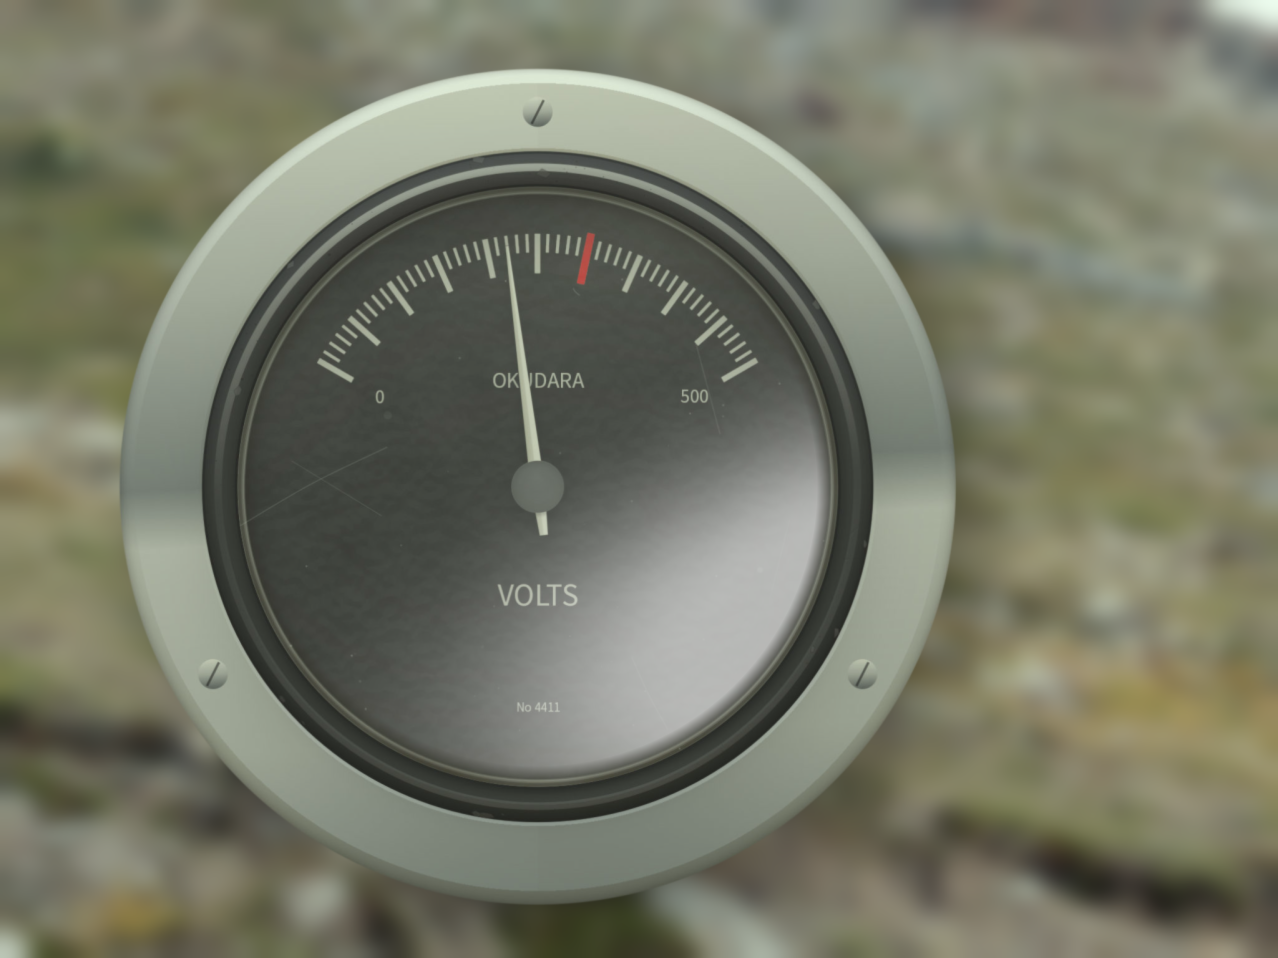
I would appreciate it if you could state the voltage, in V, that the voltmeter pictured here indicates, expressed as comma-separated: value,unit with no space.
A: 220,V
